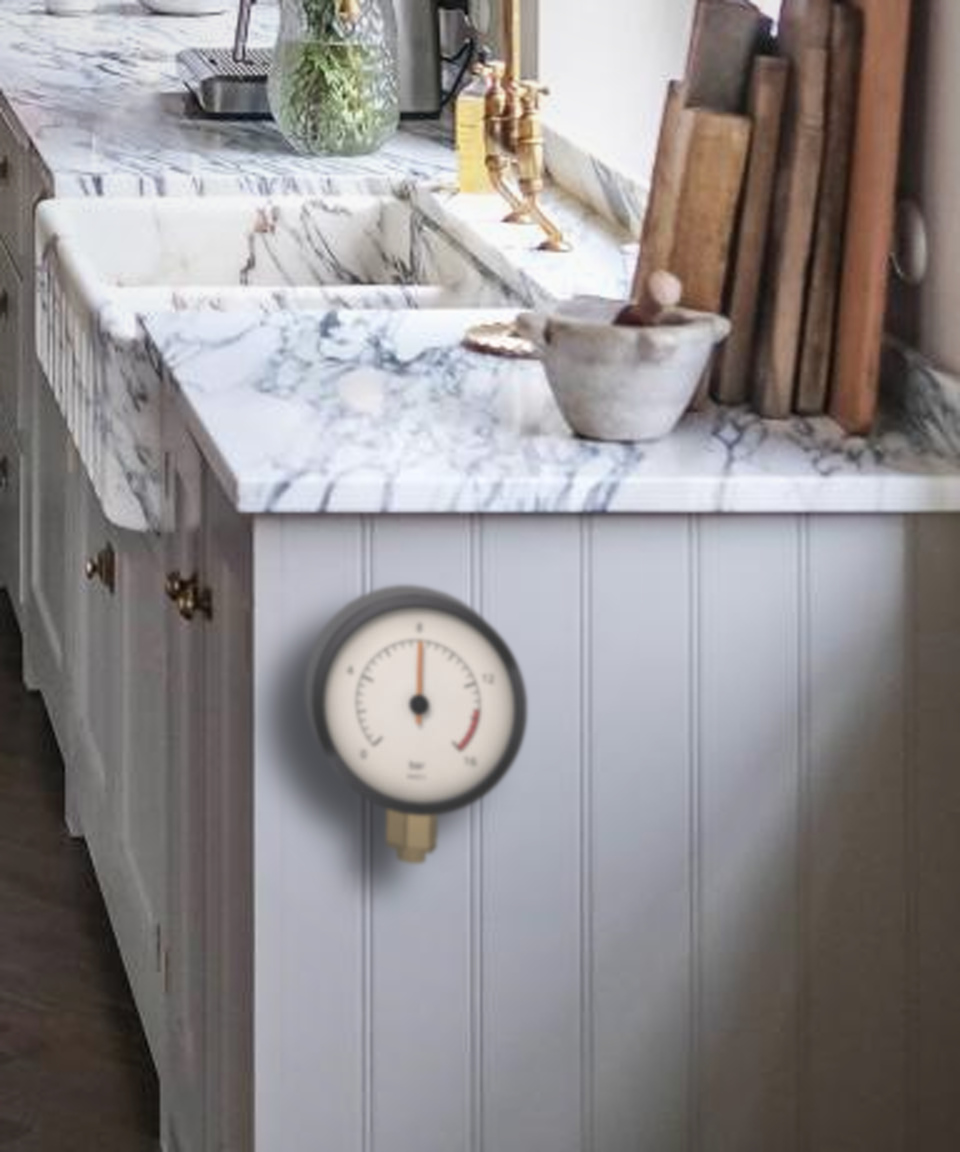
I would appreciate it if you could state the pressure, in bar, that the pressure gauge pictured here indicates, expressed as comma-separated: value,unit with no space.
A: 8,bar
